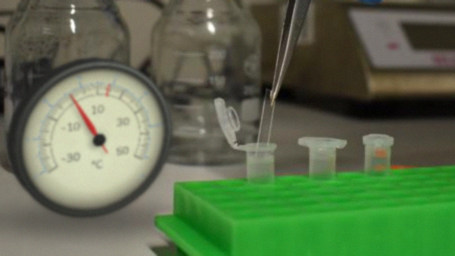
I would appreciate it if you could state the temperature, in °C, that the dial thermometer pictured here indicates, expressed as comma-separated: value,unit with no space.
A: 0,°C
